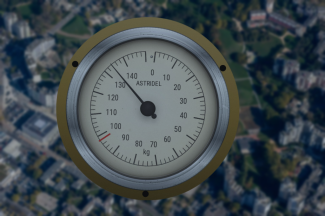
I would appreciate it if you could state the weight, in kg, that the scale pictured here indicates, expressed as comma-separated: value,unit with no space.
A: 134,kg
